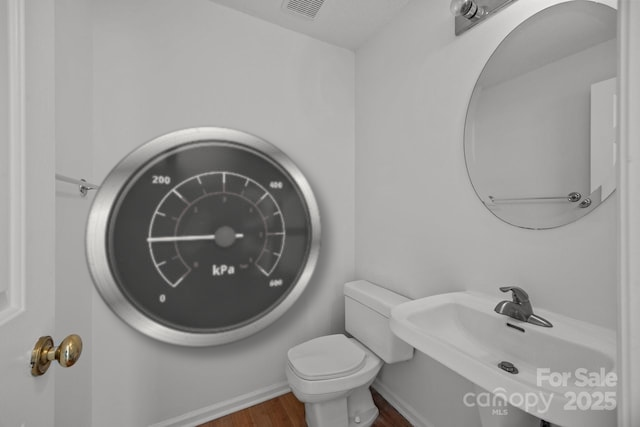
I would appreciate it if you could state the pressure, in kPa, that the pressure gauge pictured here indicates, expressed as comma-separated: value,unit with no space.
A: 100,kPa
